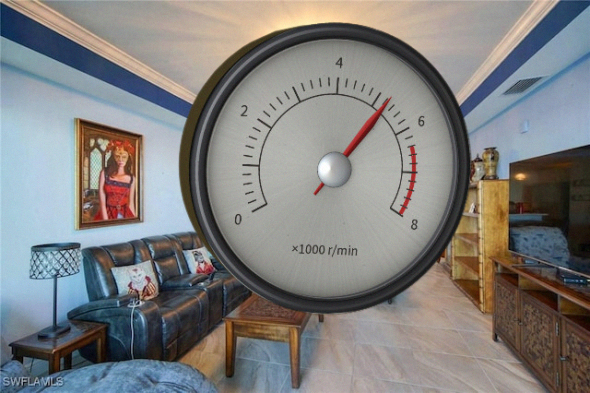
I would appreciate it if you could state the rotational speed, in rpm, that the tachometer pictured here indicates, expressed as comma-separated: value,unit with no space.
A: 5200,rpm
